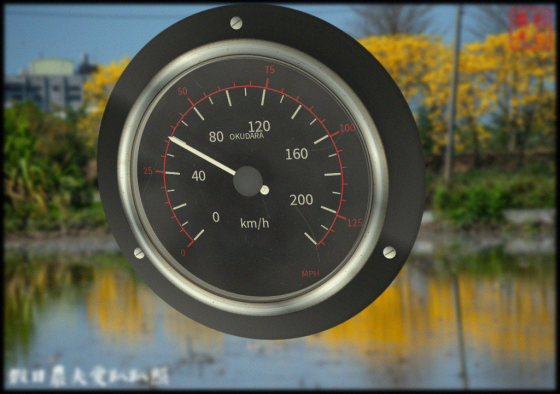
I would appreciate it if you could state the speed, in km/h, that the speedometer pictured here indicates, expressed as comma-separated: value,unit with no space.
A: 60,km/h
